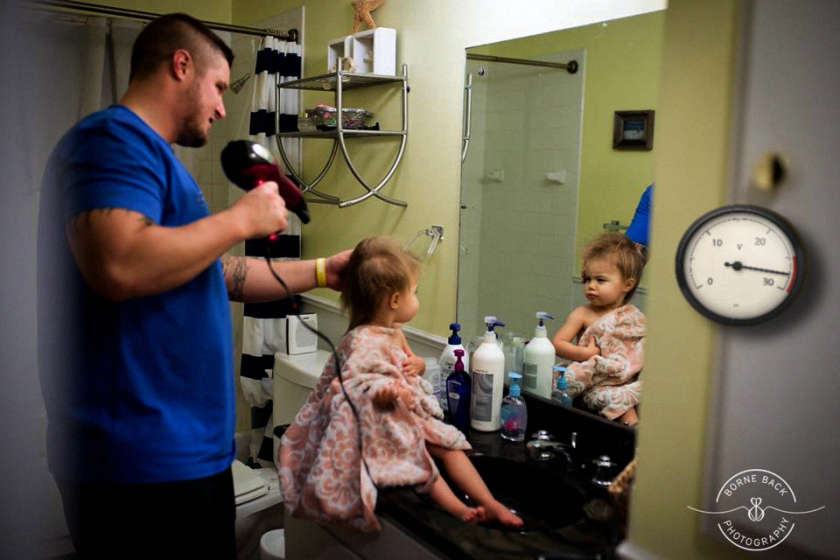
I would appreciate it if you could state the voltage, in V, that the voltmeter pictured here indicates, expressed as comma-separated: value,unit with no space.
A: 27.5,V
